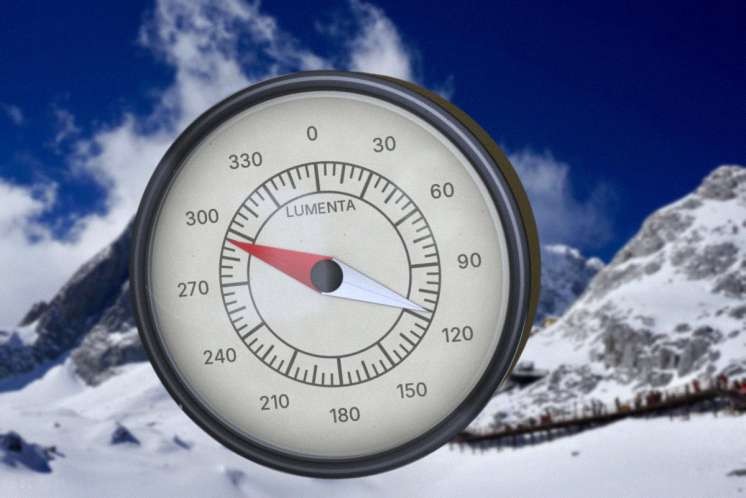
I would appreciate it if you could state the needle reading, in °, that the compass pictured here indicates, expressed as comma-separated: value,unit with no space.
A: 295,°
